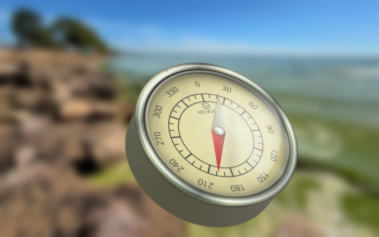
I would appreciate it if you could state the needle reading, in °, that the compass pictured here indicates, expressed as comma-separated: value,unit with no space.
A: 200,°
